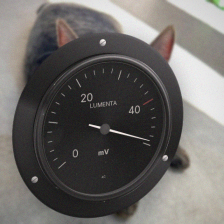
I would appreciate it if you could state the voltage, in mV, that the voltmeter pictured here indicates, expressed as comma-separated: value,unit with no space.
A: 49,mV
